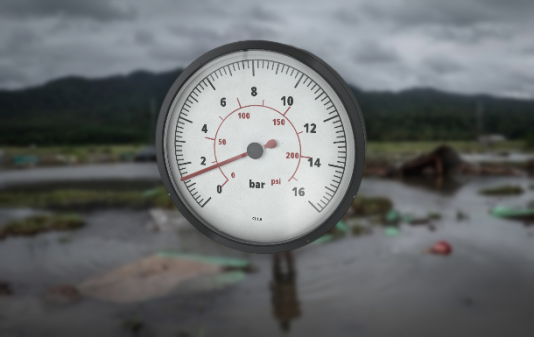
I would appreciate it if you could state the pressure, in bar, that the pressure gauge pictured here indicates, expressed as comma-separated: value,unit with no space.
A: 1.4,bar
